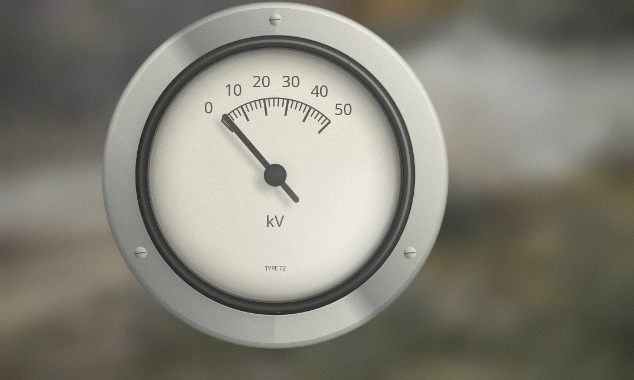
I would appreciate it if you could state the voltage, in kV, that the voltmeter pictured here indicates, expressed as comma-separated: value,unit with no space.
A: 2,kV
